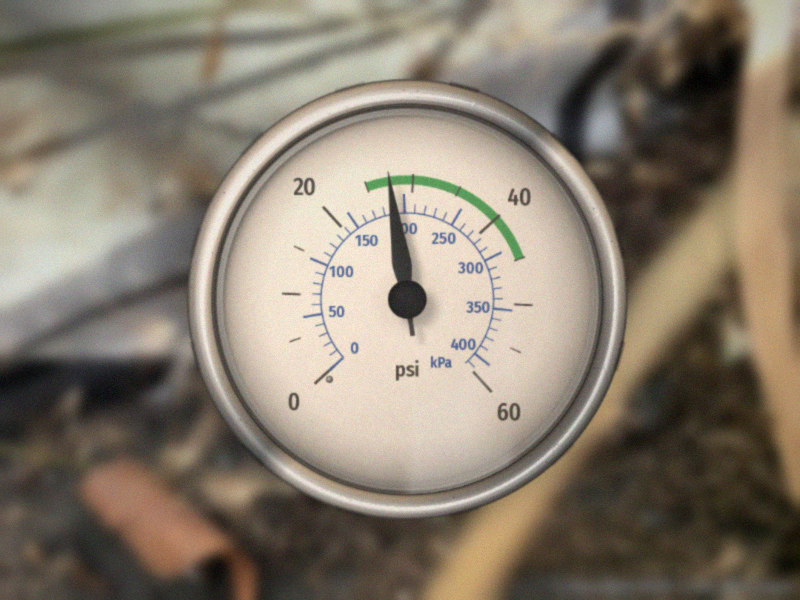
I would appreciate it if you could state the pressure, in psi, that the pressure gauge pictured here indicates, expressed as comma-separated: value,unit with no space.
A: 27.5,psi
